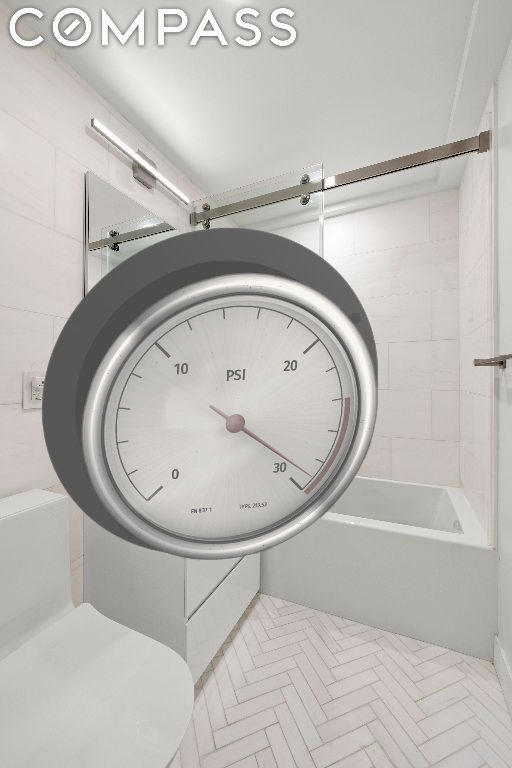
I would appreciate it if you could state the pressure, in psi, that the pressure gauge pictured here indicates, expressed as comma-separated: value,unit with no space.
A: 29,psi
